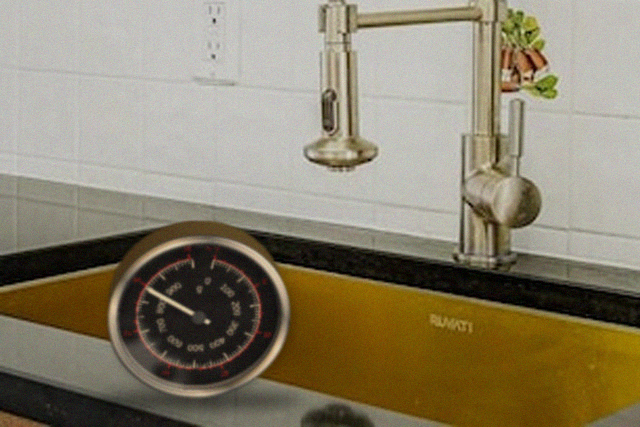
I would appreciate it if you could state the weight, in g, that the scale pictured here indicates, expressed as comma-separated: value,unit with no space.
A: 850,g
